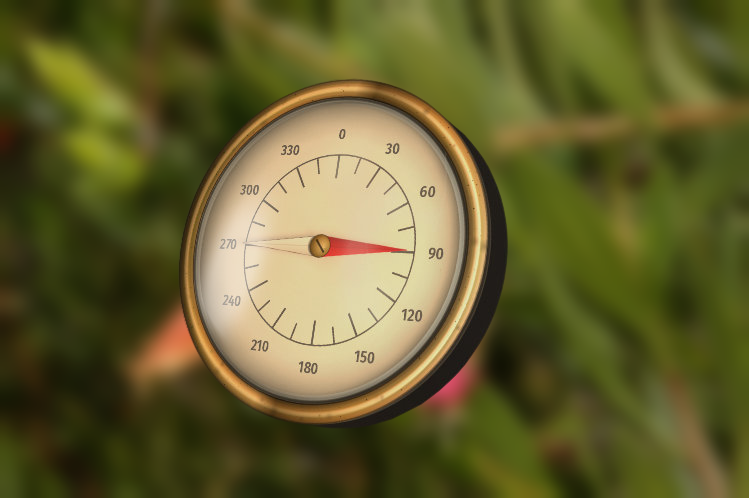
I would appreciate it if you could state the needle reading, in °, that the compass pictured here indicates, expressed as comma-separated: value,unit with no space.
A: 90,°
